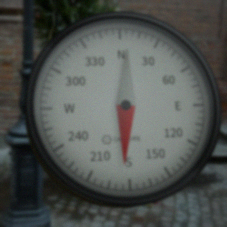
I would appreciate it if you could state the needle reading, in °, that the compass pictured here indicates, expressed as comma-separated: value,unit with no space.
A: 185,°
